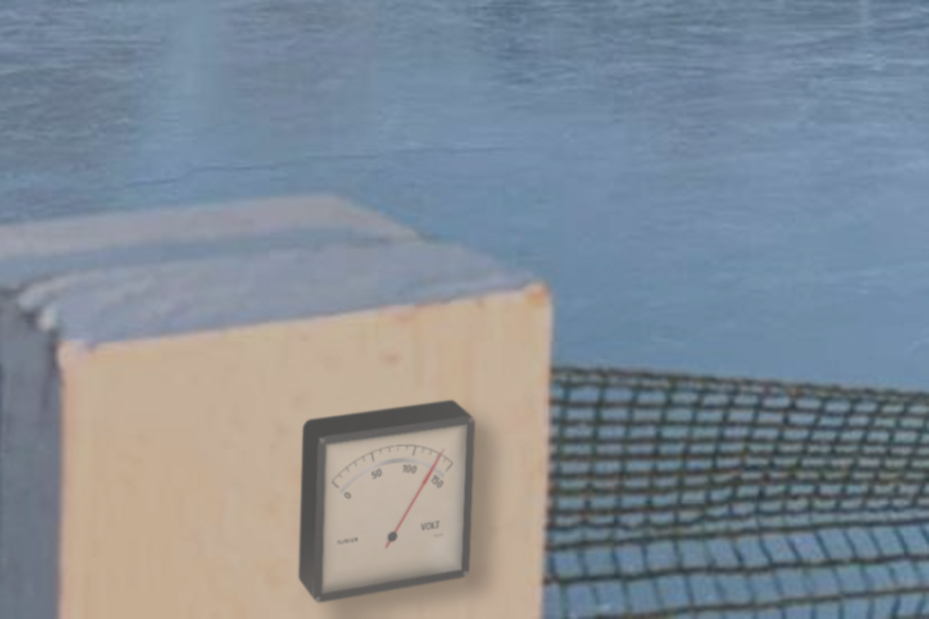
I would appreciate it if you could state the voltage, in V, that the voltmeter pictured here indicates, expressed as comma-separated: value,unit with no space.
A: 130,V
